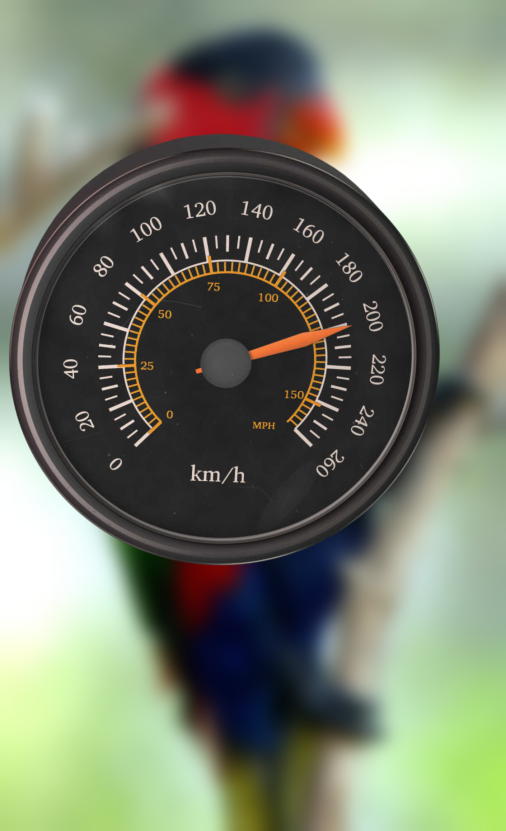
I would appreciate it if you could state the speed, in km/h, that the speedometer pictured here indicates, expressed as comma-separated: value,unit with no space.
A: 200,km/h
